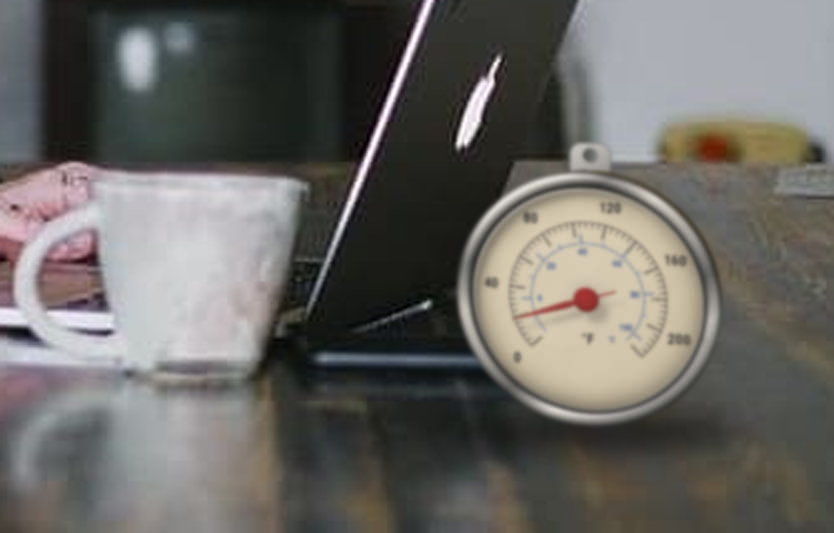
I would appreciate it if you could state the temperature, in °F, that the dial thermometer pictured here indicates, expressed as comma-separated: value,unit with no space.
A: 20,°F
